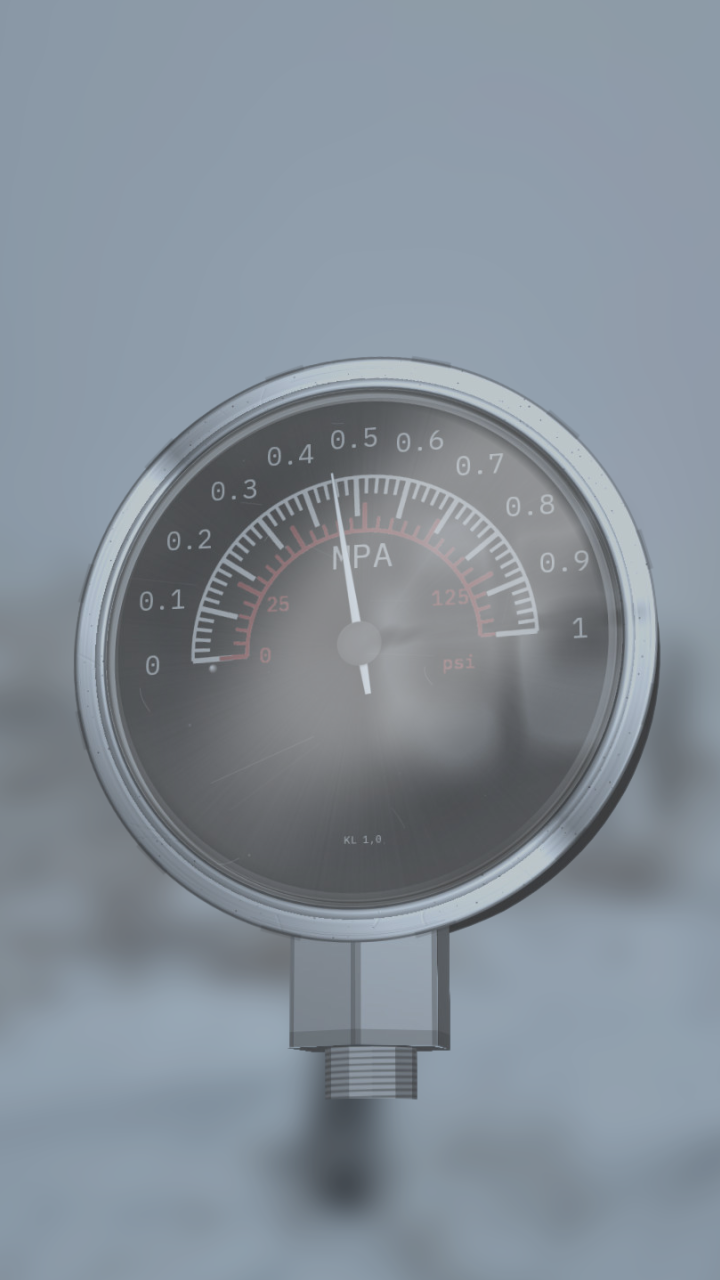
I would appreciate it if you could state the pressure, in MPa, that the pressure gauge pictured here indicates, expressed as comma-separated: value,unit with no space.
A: 0.46,MPa
